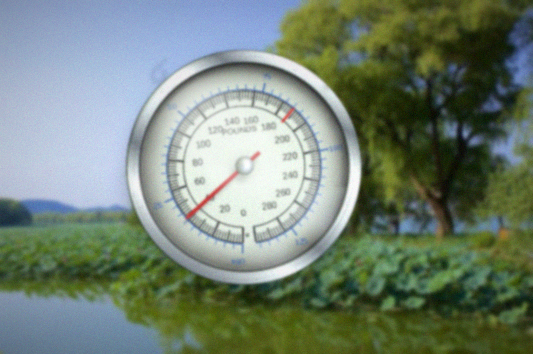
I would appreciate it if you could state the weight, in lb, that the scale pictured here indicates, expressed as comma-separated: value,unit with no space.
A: 40,lb
